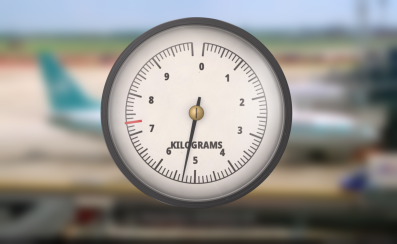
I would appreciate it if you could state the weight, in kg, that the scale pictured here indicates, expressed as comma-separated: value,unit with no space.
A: 5.3,kg
